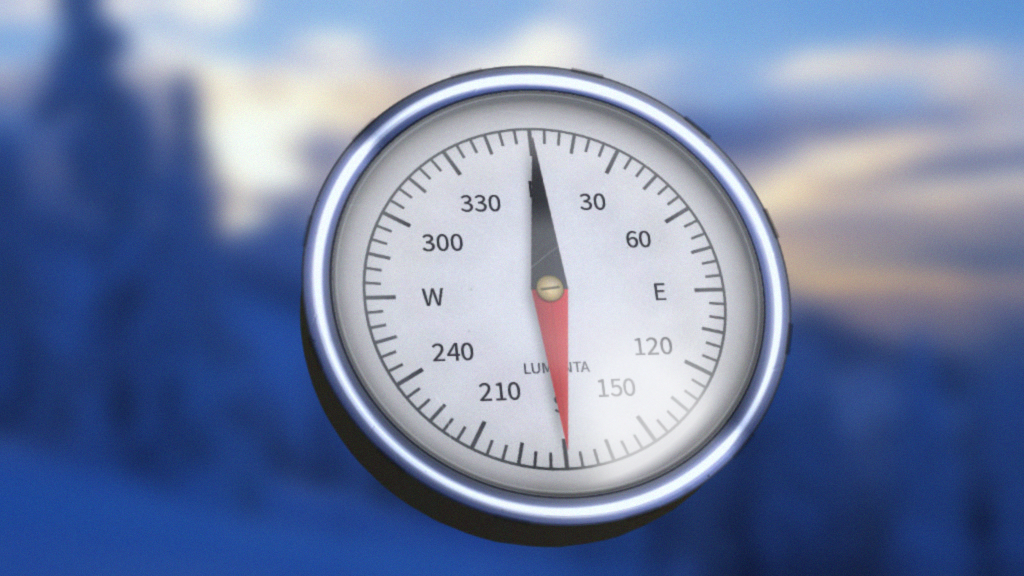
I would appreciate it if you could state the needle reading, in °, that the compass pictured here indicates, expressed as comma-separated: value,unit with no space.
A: 180,°
